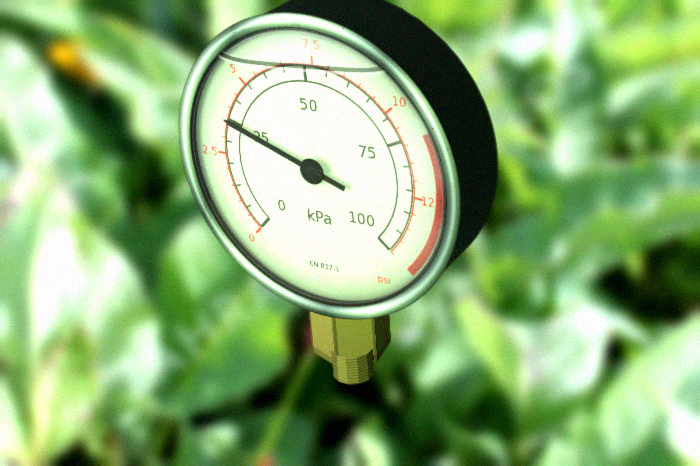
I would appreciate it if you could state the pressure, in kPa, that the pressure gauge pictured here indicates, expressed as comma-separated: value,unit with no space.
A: 25,kPa
